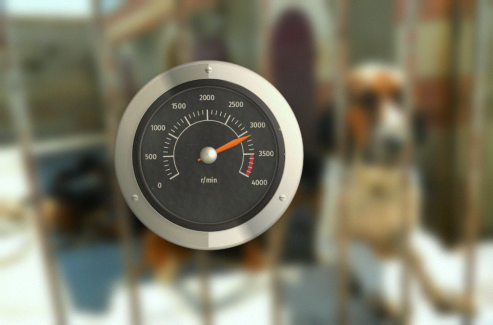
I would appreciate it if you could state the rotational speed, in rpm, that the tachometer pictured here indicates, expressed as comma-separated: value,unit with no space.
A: 3100,rpm
